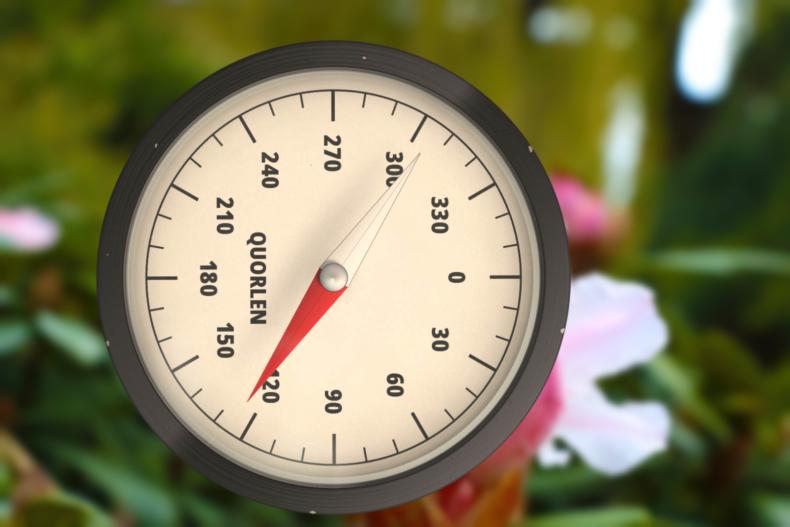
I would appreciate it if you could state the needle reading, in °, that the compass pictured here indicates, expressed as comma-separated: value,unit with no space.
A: 125,°
